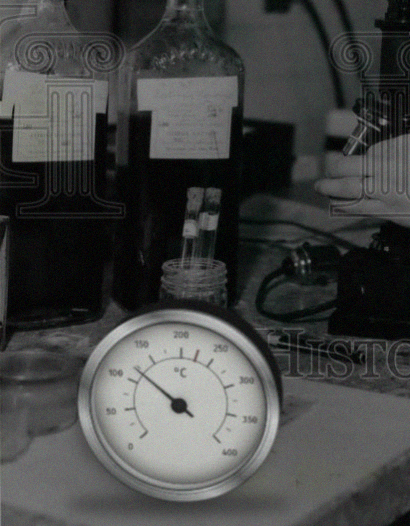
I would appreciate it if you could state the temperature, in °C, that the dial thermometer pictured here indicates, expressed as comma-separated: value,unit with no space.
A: 125,°C
